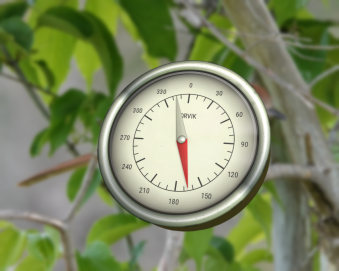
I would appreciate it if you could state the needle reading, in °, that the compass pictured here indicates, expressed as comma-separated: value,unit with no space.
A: 165,°
